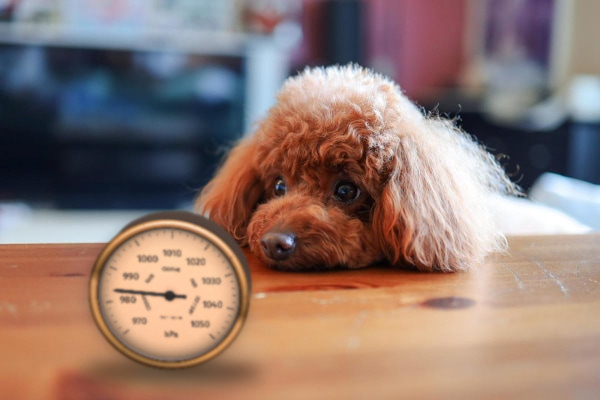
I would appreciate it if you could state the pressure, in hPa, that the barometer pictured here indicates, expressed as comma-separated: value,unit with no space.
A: 984,hPa
